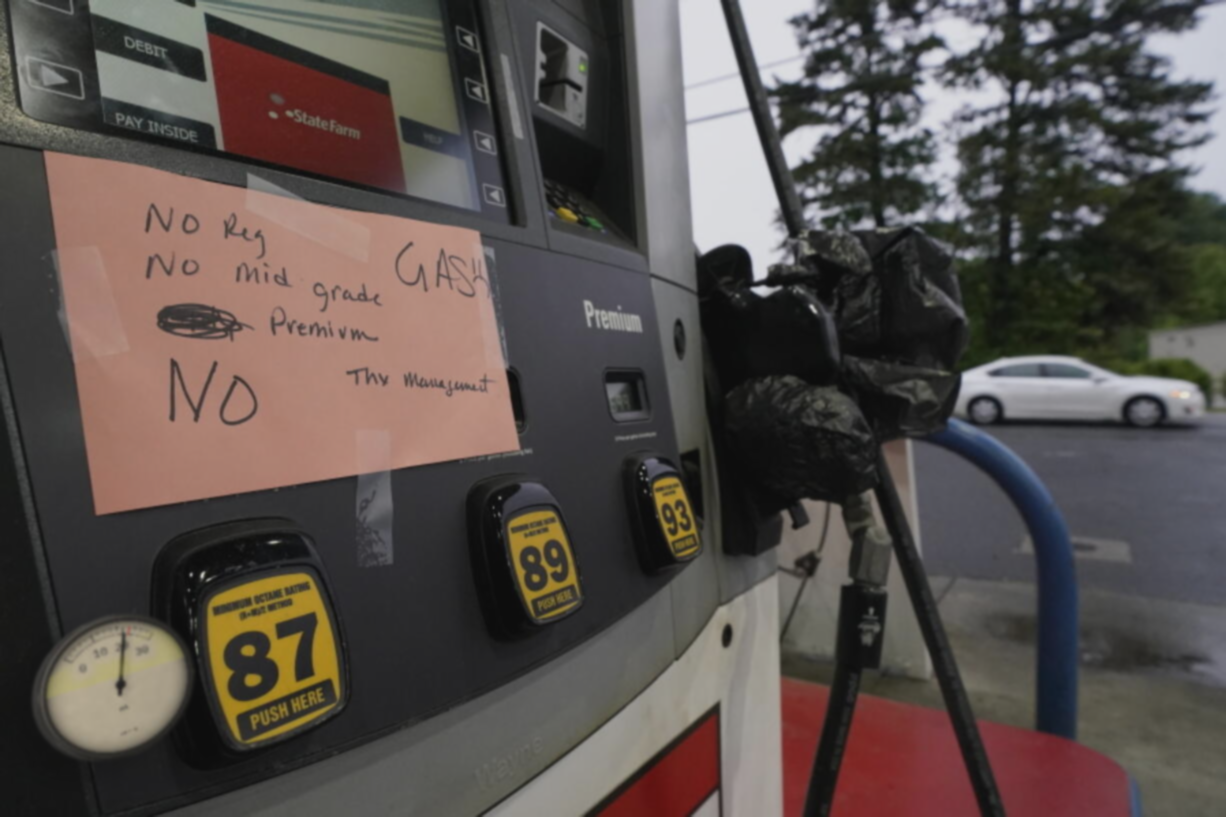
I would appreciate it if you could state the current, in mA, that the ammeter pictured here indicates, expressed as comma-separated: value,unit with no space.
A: 20,mA
